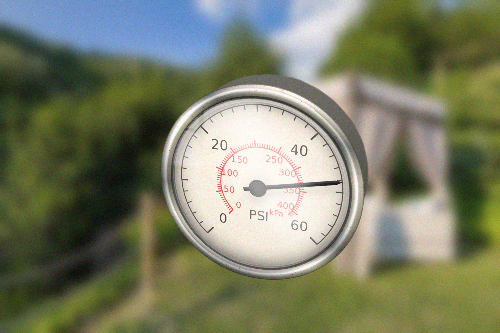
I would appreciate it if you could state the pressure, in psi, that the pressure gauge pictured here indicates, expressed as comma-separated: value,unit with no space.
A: 48,psi
